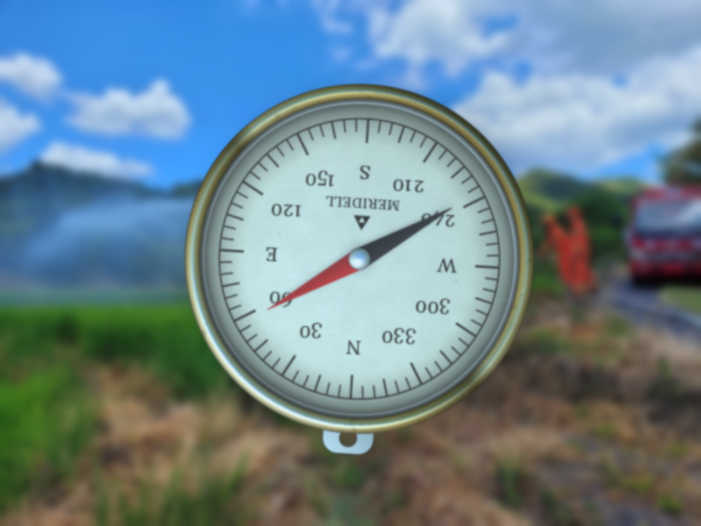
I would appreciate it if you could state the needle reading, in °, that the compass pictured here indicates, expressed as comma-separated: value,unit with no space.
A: 57.5,°
